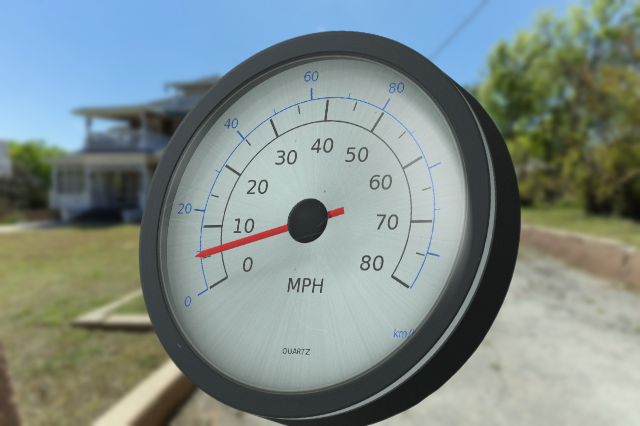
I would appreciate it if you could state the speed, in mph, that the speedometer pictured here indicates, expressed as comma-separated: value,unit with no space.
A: 5,mph
